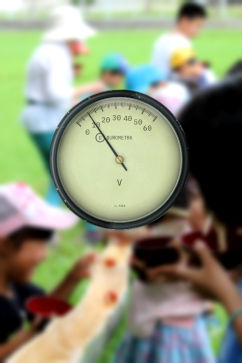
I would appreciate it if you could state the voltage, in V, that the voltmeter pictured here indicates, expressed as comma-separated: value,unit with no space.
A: 10,V
